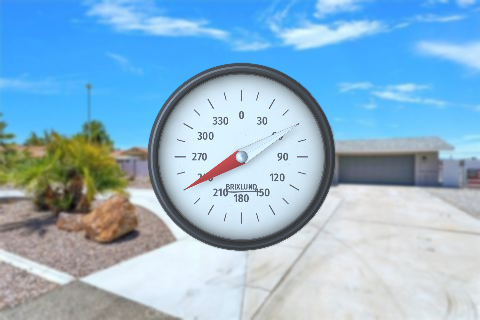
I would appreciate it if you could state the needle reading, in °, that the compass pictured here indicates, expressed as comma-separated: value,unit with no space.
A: 240,°
